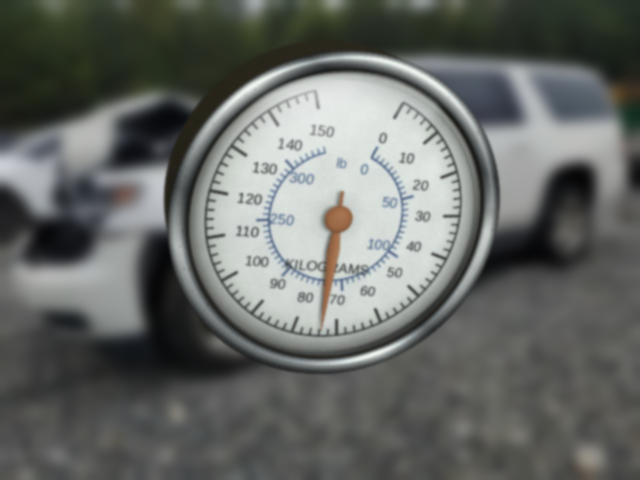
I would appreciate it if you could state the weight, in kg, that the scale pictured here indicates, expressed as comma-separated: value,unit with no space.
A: 74,kg
